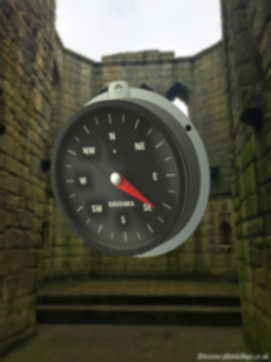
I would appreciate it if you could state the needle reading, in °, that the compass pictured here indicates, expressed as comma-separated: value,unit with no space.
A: 127.5,°
